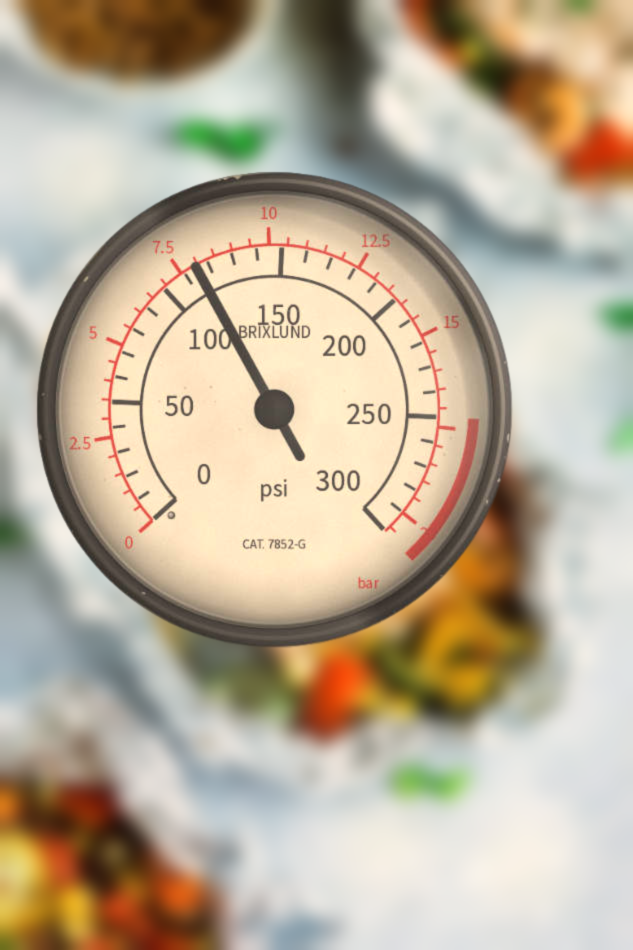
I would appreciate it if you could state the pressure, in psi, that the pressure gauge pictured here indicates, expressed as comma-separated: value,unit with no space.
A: 115,psi
